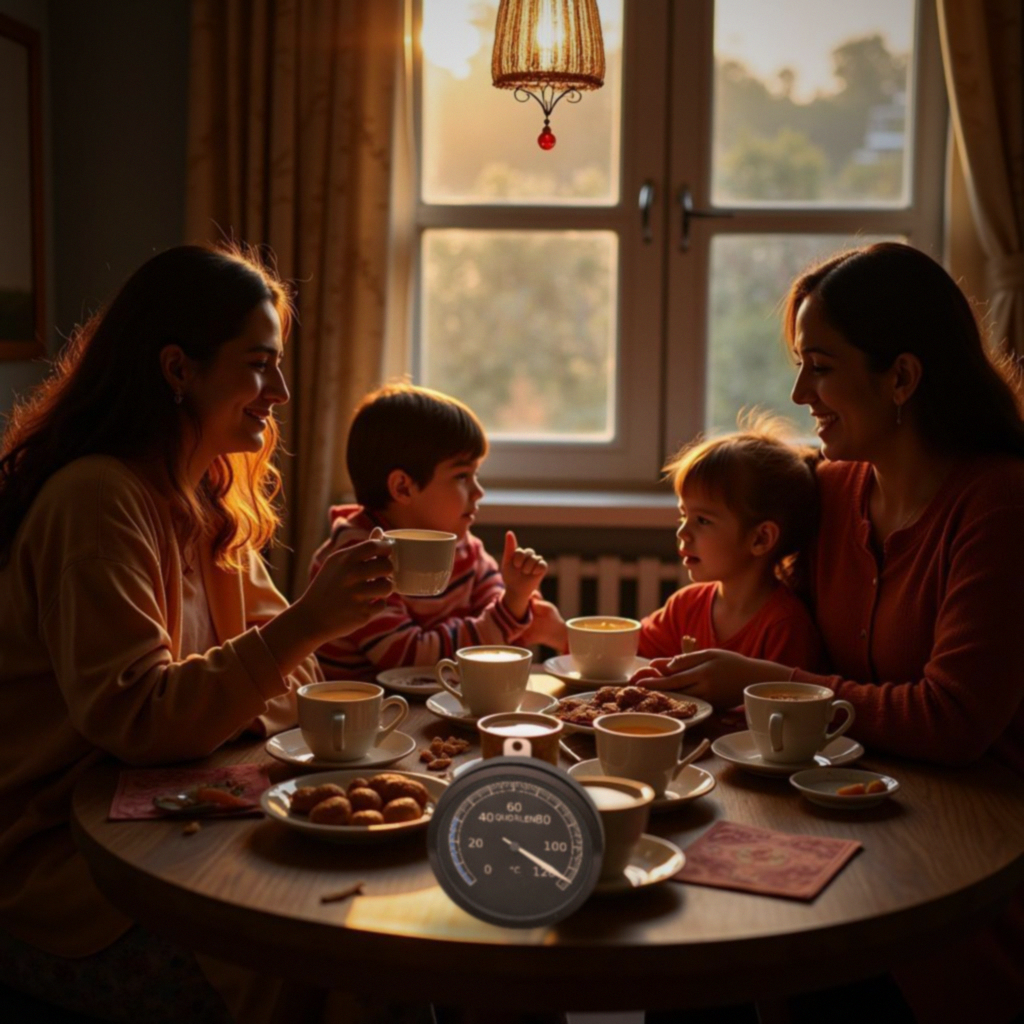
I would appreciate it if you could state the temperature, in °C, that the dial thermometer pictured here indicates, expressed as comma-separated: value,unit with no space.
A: 115,°C
